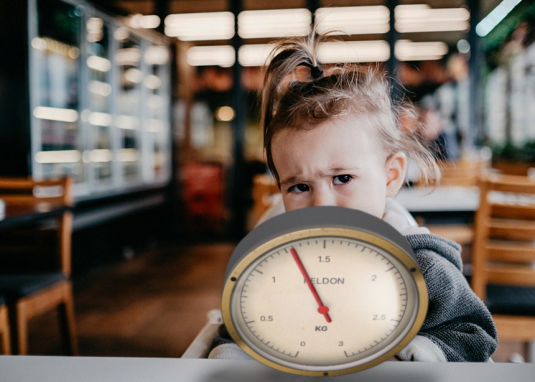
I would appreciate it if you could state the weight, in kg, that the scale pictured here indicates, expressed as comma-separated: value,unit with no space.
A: 1.3,kg
